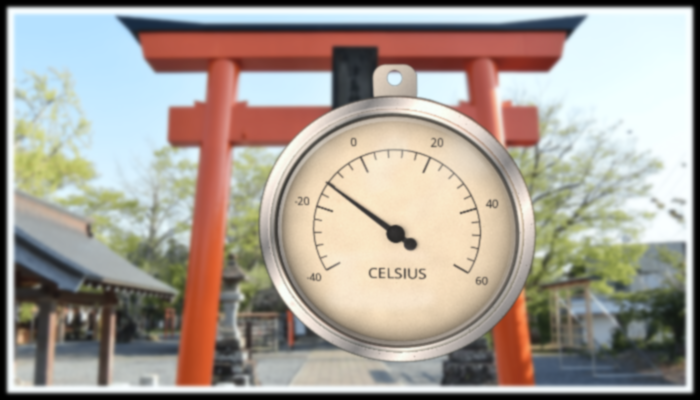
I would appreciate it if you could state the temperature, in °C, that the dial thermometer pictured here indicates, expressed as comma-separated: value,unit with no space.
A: -12,°C
